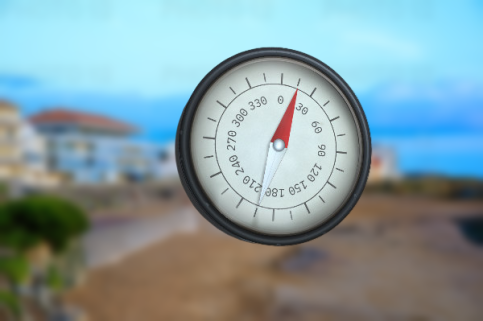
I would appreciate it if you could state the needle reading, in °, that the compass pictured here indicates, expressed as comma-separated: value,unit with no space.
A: 15,°
